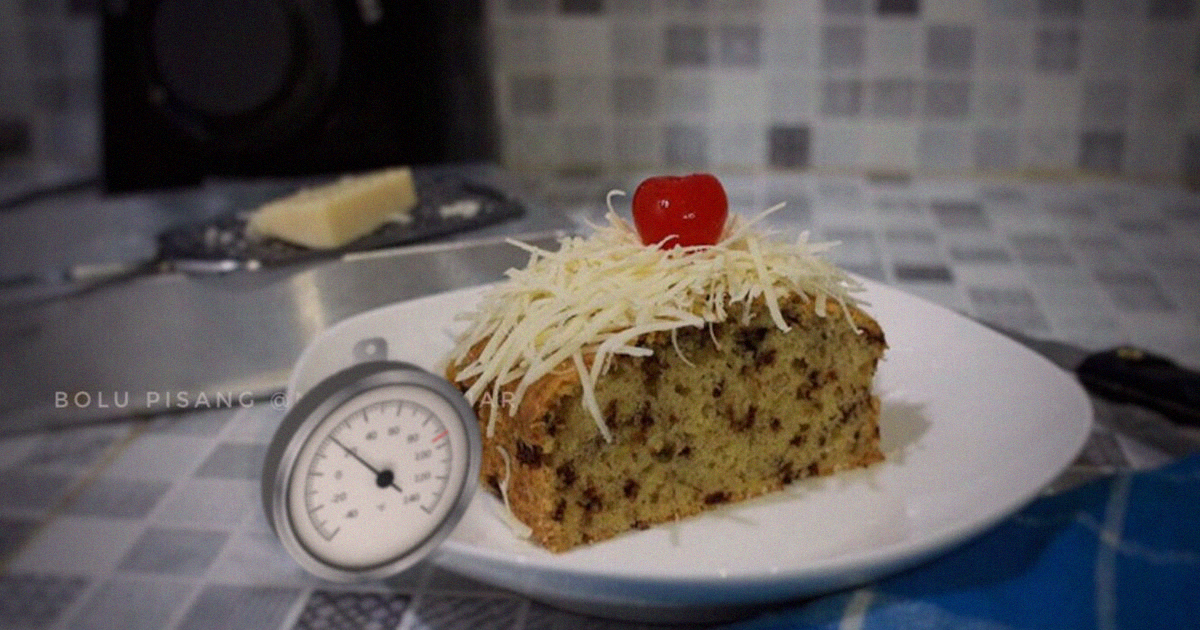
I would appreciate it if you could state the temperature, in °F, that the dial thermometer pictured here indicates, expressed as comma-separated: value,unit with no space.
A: 20,°F
